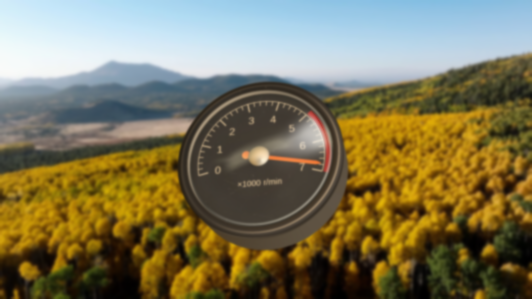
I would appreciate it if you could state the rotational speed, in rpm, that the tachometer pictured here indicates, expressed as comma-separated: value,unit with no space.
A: 6800,rpm
